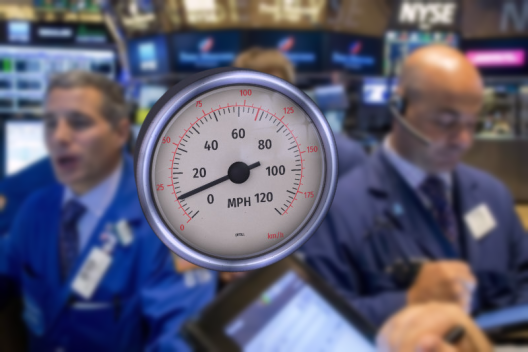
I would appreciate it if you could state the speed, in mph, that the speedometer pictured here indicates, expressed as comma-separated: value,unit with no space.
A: 10,mph
